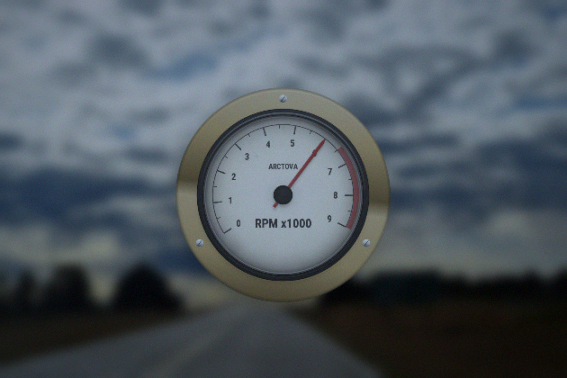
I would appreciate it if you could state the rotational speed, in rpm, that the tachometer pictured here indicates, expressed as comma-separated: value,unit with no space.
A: 6000,rpm
